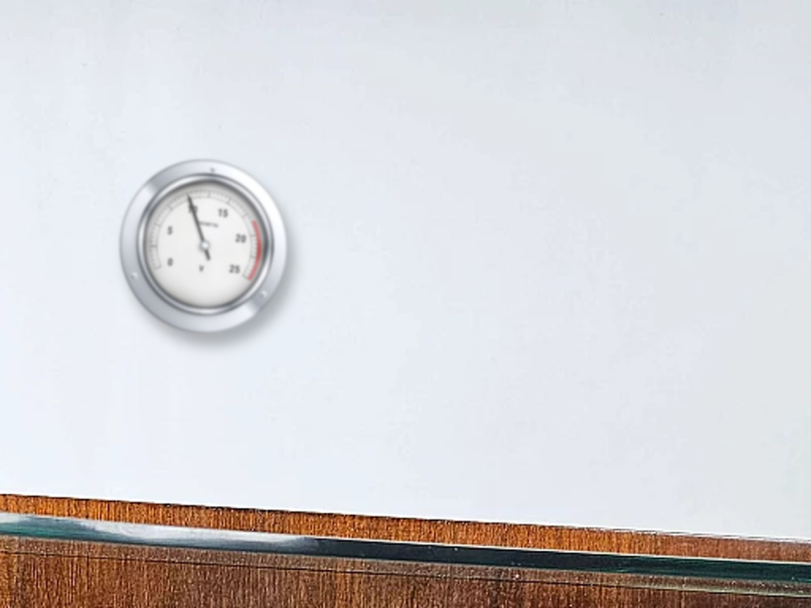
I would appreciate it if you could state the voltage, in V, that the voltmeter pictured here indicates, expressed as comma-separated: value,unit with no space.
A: 10,V
